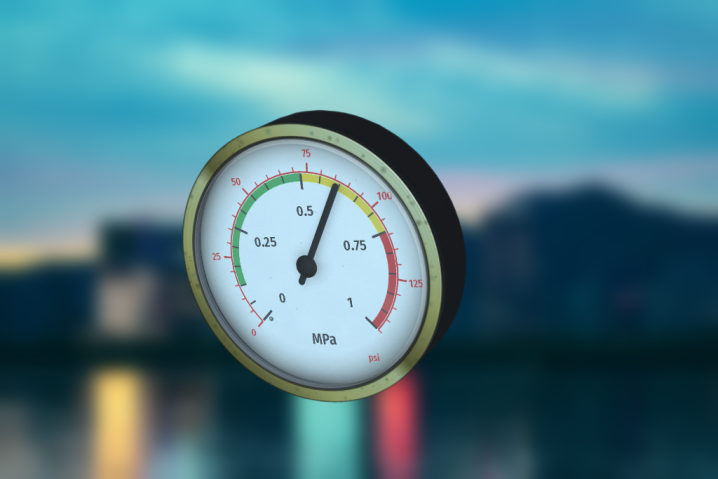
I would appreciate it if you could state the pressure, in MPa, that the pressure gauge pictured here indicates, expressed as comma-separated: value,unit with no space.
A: 0.6,MPa
